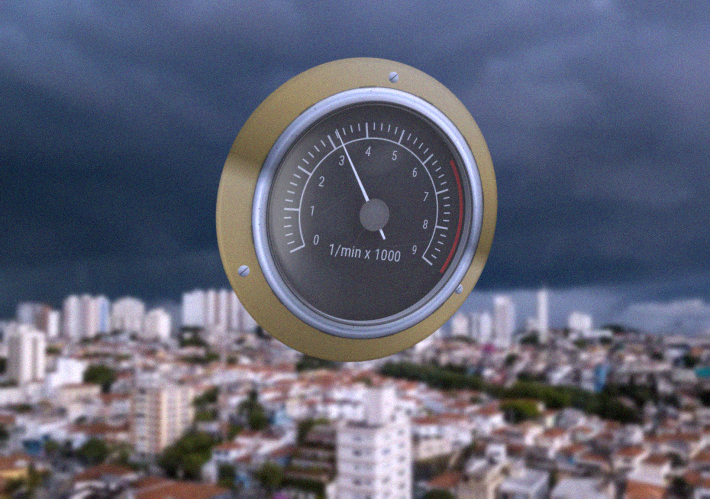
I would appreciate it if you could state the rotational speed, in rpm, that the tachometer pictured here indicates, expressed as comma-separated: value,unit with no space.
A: 3200,rpm
